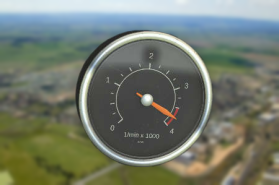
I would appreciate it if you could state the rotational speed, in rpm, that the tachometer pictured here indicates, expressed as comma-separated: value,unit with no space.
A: 3750,rpm
